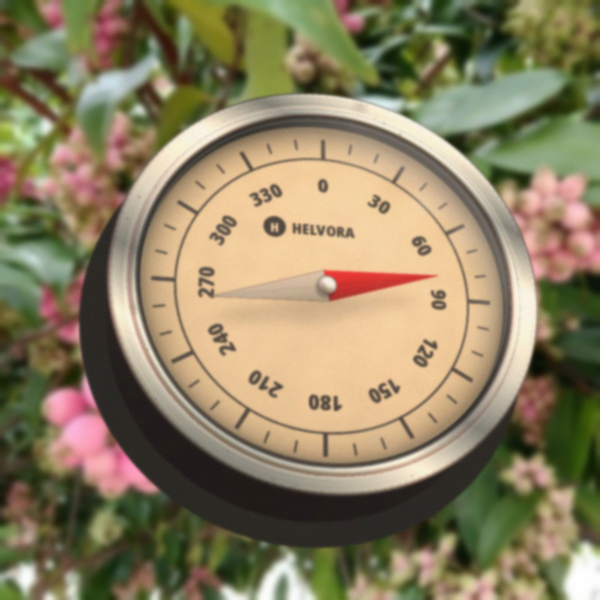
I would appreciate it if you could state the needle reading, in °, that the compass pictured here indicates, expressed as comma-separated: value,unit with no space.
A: 80,°
